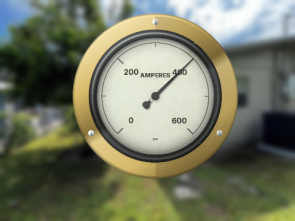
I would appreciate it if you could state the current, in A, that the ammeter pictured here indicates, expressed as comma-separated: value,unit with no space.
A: 400,A
